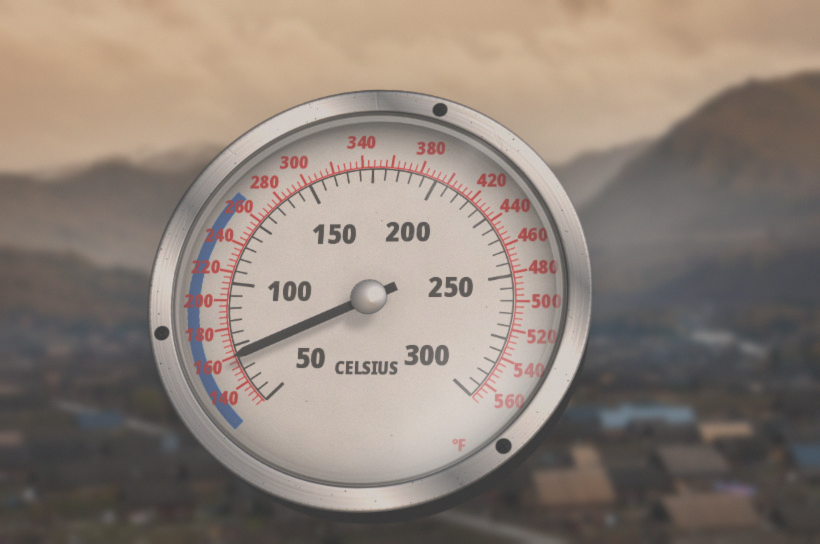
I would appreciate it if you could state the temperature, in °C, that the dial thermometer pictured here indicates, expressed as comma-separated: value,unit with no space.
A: 70,°C
